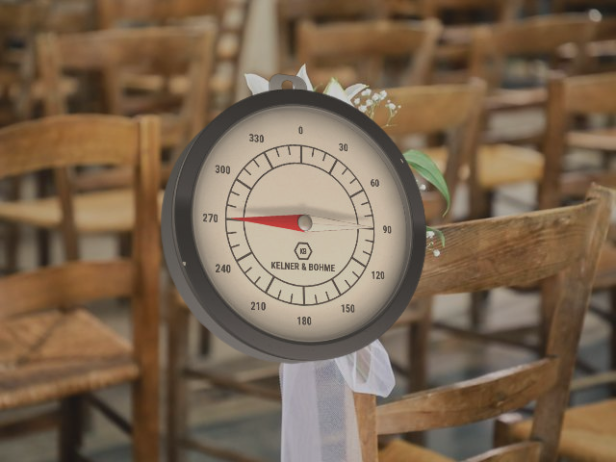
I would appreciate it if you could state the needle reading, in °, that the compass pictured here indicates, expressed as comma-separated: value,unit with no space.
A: 270,°
